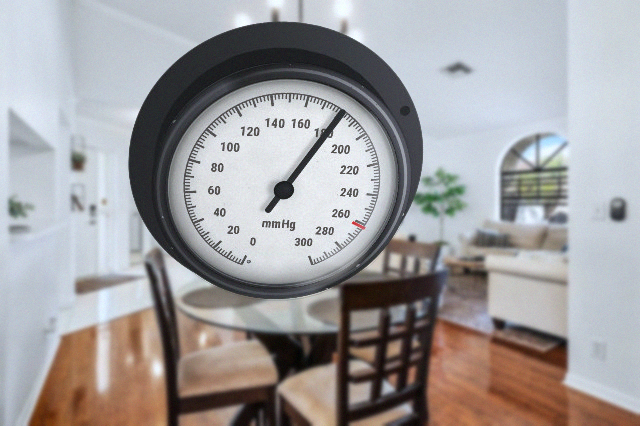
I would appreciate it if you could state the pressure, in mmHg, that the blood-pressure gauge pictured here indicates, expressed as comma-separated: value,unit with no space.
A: 180,mmHg
